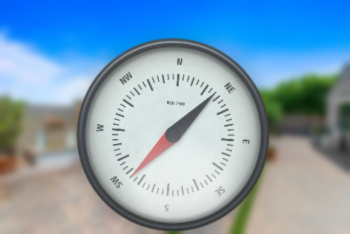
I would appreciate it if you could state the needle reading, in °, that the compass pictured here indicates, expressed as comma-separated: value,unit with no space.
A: 220,°
